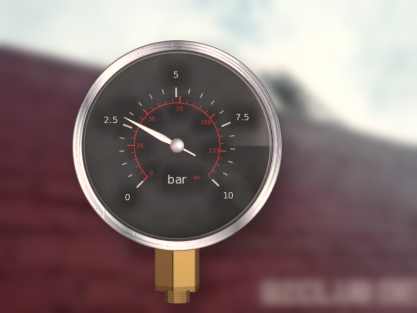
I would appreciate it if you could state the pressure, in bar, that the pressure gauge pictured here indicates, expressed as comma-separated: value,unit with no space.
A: 2.75,bar
